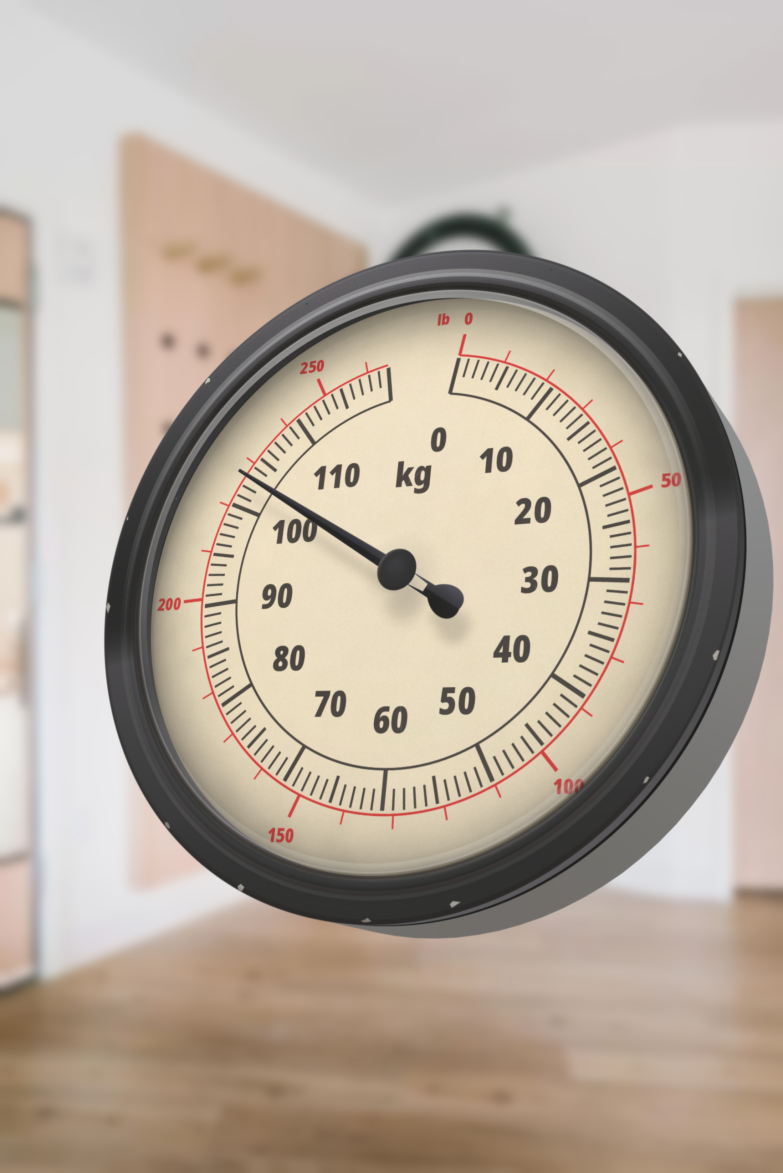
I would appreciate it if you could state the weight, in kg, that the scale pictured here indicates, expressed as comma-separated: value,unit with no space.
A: 103,kg
